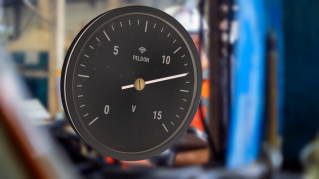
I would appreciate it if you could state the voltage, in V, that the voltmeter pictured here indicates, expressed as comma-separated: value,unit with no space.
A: 11.5,V
